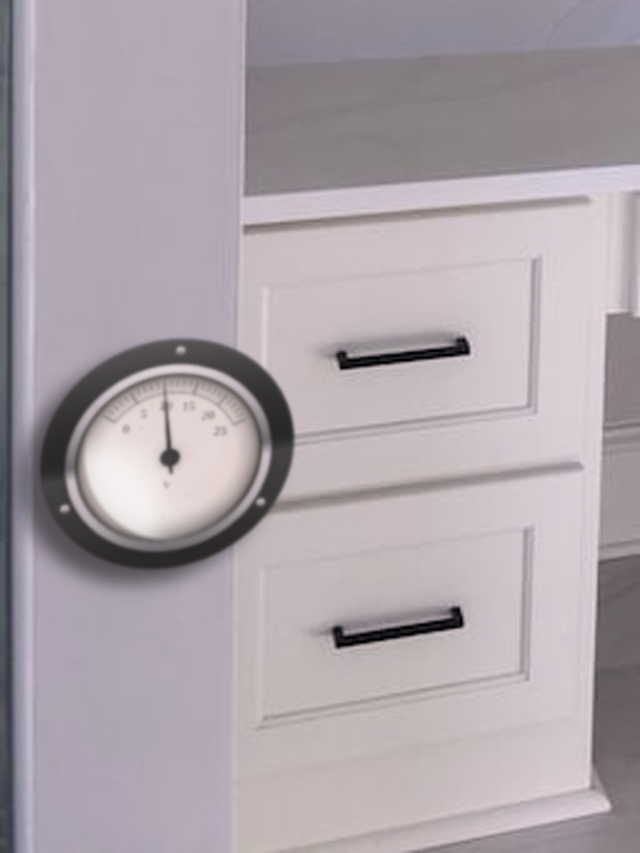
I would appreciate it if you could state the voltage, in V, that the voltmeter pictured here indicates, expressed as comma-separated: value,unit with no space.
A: 10,V
